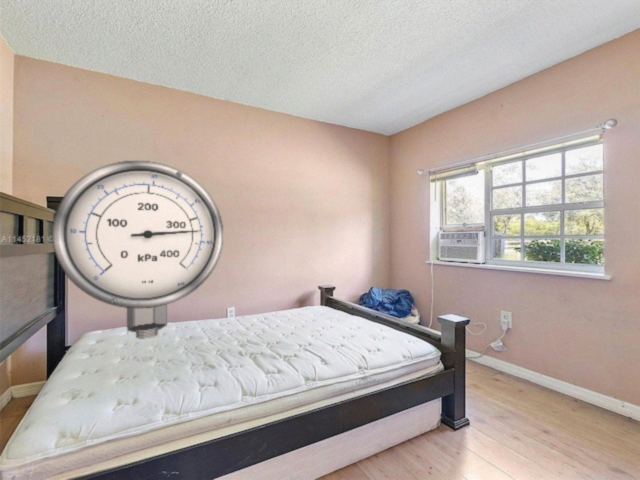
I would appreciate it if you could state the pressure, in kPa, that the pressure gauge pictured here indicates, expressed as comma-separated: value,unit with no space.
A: 325,kPa
